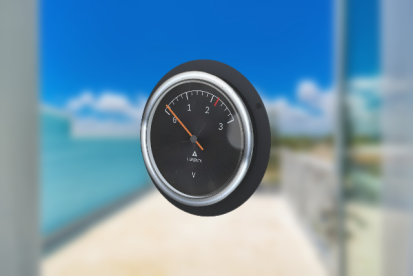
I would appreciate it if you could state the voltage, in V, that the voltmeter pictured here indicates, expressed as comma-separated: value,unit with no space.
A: 0.2,V
